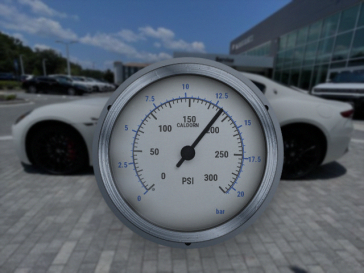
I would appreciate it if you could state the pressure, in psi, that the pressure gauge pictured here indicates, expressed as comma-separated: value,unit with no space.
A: 190,psi
